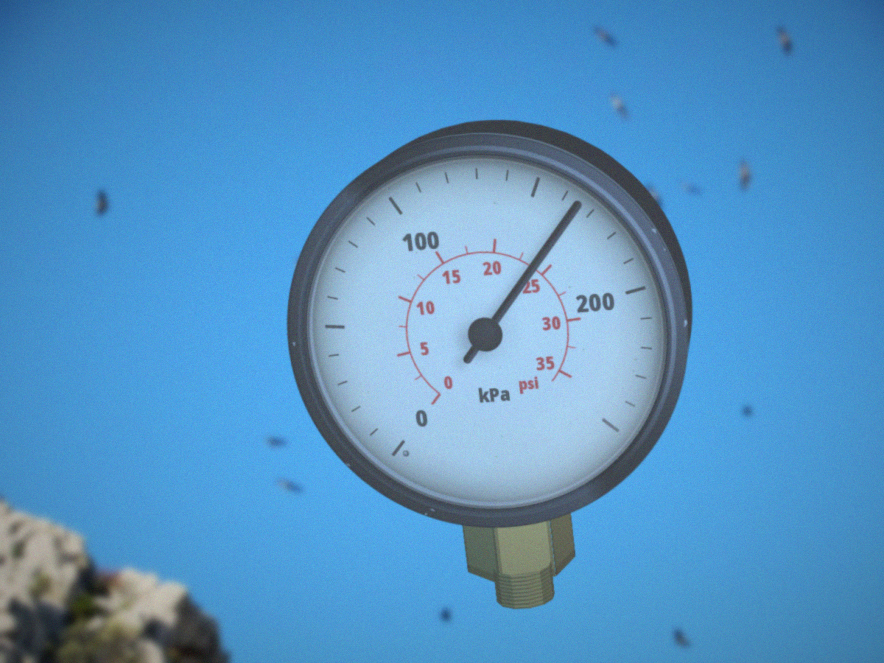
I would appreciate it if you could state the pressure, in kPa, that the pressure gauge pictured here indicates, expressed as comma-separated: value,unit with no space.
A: 165,kPa
